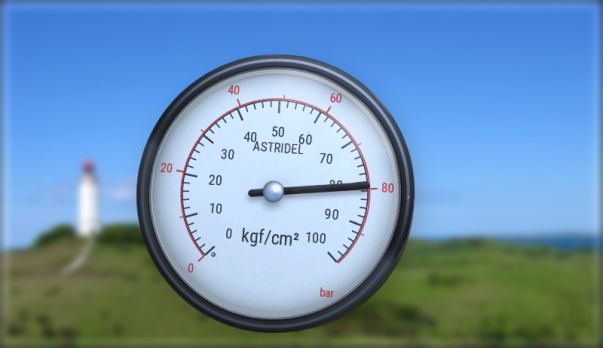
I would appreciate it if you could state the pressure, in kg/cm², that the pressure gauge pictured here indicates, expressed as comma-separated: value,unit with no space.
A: 81,kg/cm²
